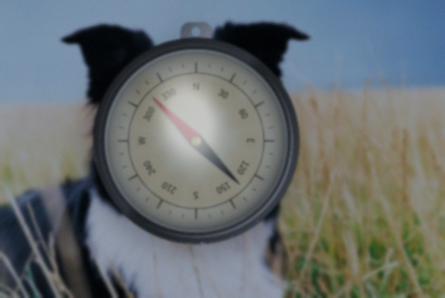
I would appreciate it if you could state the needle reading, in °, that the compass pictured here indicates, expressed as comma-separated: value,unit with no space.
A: 315,°
